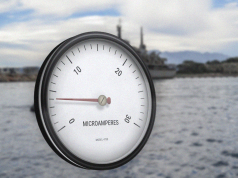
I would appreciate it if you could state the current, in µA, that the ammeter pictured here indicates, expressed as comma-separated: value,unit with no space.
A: 4,µA
